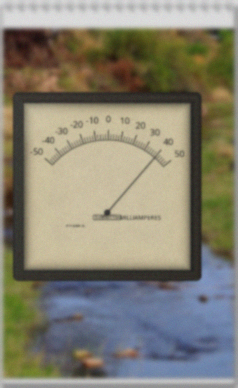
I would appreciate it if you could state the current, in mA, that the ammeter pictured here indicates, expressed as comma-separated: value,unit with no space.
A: 40,mA
